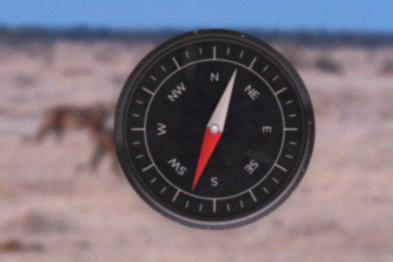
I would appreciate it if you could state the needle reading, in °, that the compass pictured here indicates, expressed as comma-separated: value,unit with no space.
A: 200,°
